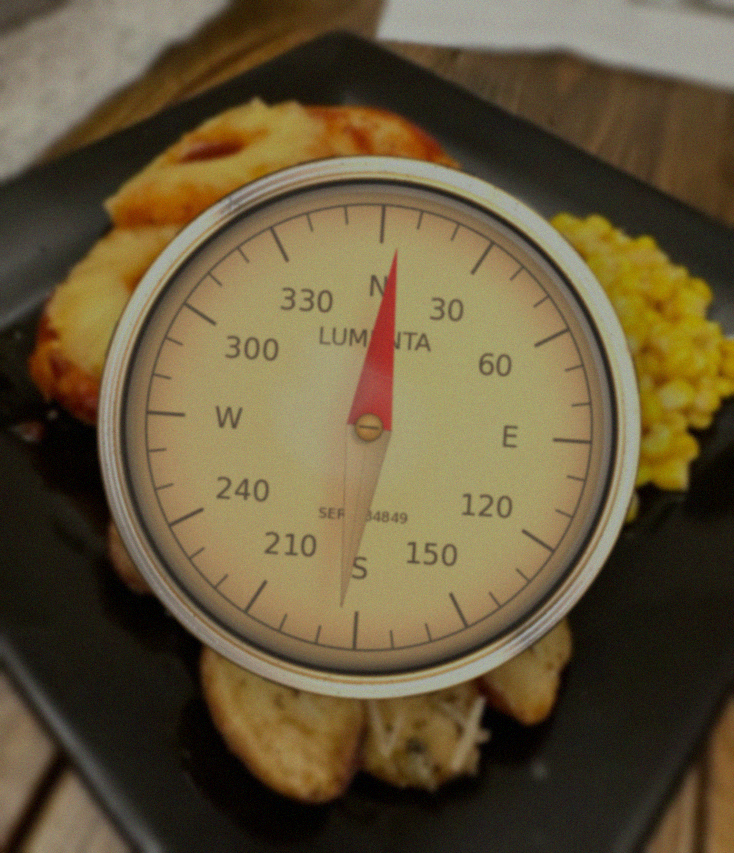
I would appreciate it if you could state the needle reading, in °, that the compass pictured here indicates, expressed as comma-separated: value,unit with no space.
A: 5,°
